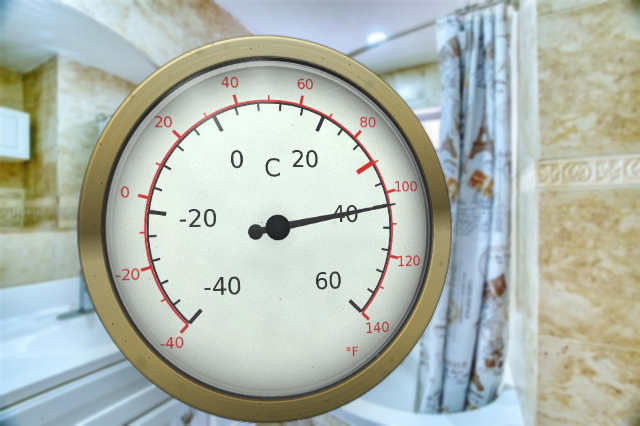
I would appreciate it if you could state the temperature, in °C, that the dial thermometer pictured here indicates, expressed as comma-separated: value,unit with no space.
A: 40,°C
